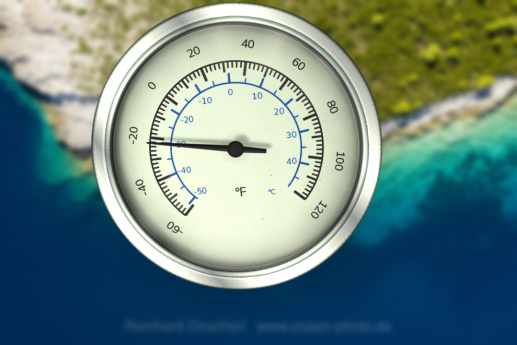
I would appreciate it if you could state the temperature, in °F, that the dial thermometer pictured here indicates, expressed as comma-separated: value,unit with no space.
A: -22,°F
